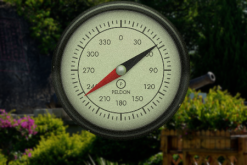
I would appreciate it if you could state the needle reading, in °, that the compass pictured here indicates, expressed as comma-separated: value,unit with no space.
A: 235,°
